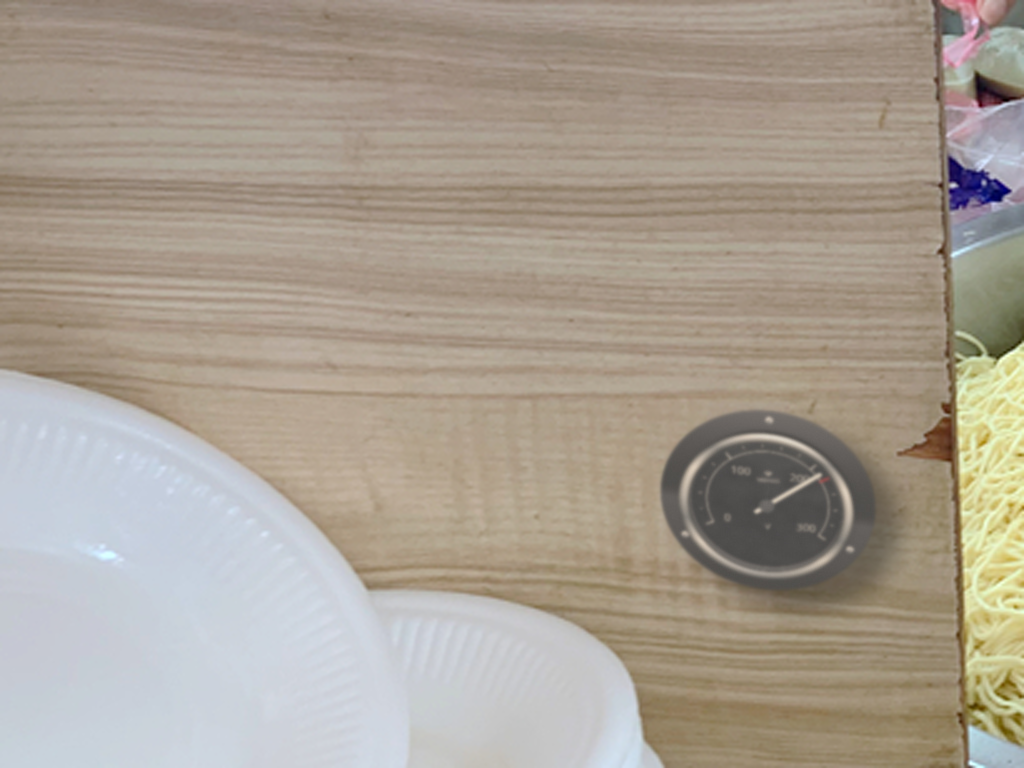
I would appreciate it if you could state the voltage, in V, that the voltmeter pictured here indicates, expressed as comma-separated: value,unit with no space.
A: 210,V
